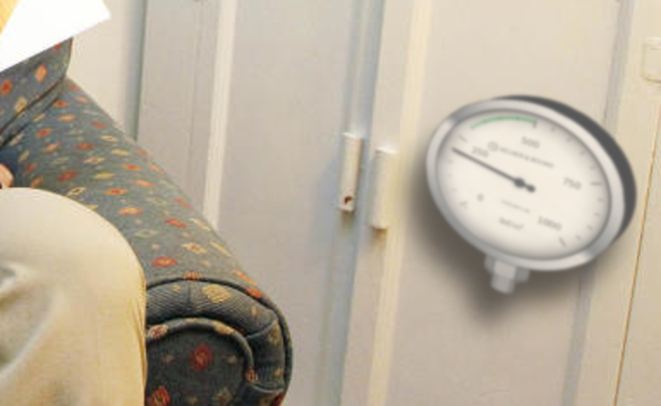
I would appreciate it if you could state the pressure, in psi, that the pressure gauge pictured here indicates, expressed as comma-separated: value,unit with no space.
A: 200,psi
